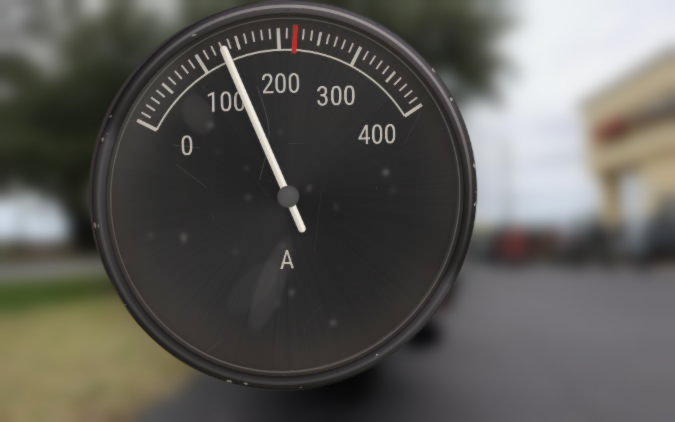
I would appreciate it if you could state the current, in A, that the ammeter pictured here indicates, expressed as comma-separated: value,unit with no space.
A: 130,A
